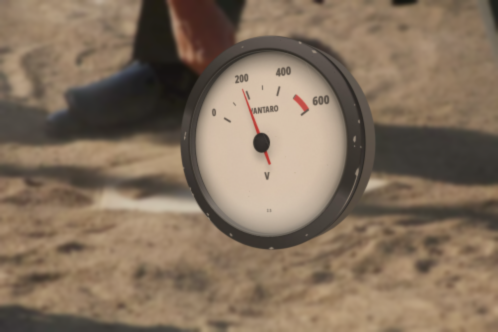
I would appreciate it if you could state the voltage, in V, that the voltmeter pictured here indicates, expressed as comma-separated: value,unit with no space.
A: 200,V
